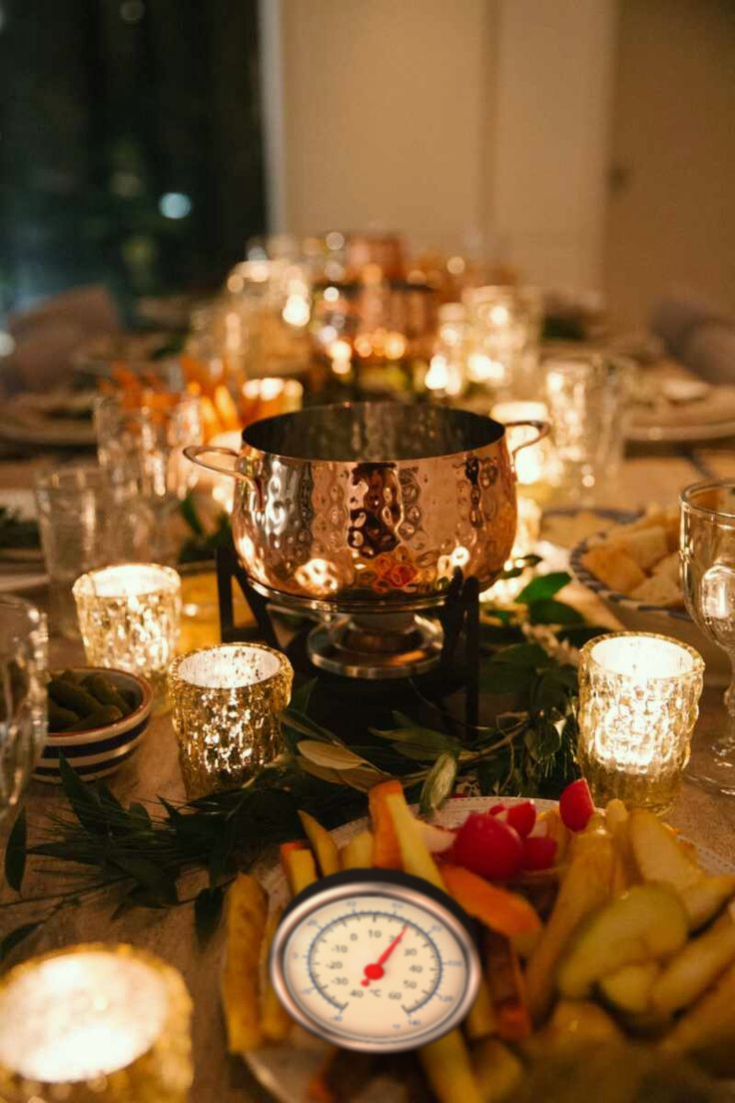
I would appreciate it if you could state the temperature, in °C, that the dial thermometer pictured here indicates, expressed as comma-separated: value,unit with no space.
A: 20,°C
